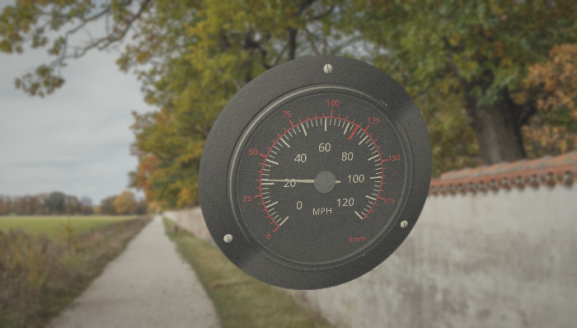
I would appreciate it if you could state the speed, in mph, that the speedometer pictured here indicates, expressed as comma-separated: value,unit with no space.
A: 22,mph
